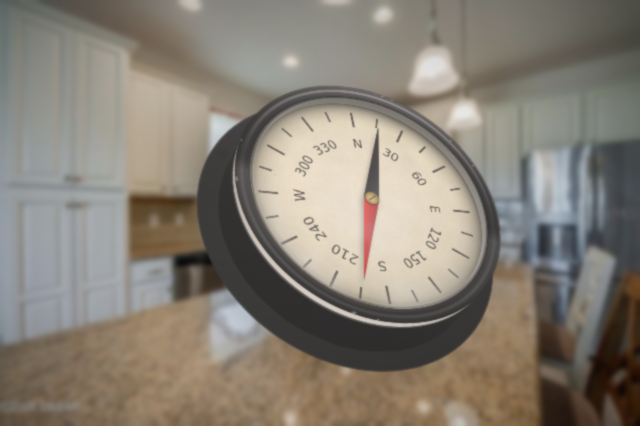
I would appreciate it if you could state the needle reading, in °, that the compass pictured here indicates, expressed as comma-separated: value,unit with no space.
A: 195,°
